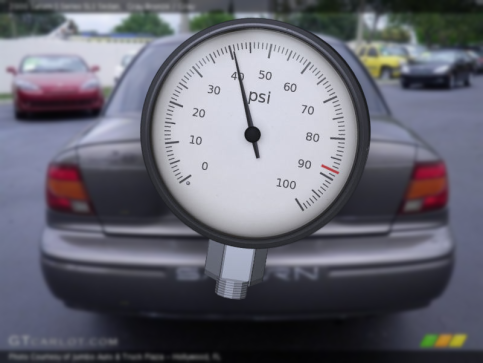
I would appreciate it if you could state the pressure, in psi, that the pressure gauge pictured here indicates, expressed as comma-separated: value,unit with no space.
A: 41,psi
